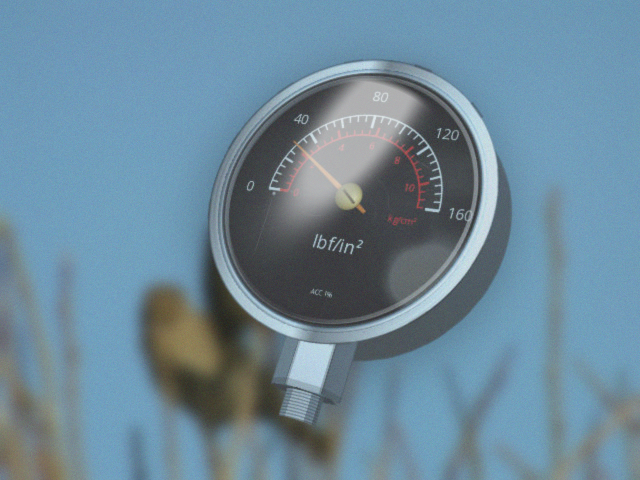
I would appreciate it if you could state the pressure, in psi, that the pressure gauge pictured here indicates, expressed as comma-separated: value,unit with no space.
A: 30,psi
